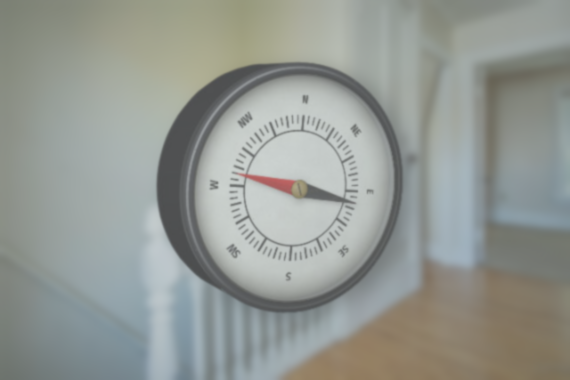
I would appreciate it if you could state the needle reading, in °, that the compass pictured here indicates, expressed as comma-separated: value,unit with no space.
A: 280,°
